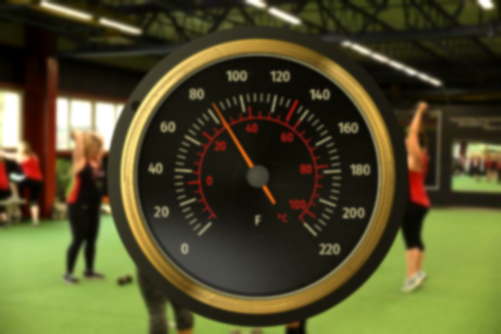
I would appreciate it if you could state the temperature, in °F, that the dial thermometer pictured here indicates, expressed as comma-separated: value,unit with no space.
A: 84,°F
